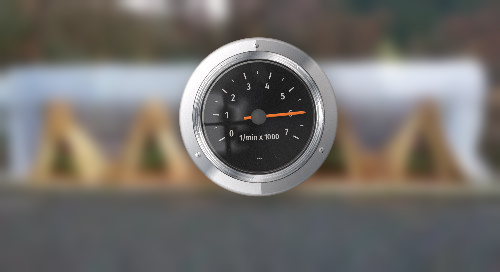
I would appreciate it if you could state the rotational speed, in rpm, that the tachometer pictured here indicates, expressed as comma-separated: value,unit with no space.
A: 6000,rpm
